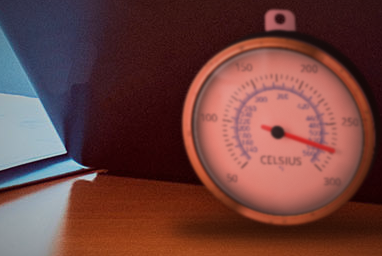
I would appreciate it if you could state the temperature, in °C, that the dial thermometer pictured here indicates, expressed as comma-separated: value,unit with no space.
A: 275,°C
